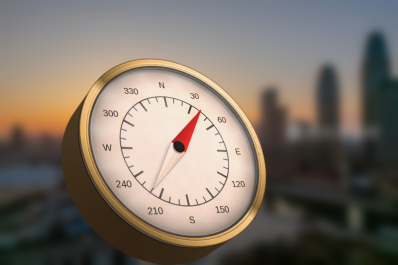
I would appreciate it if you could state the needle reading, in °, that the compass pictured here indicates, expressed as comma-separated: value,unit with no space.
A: 40,°
